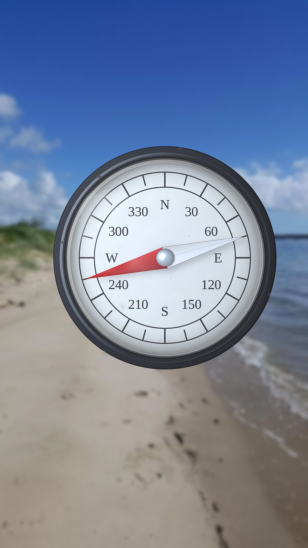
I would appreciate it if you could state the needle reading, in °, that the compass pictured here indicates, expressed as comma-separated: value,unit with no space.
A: 255,°
